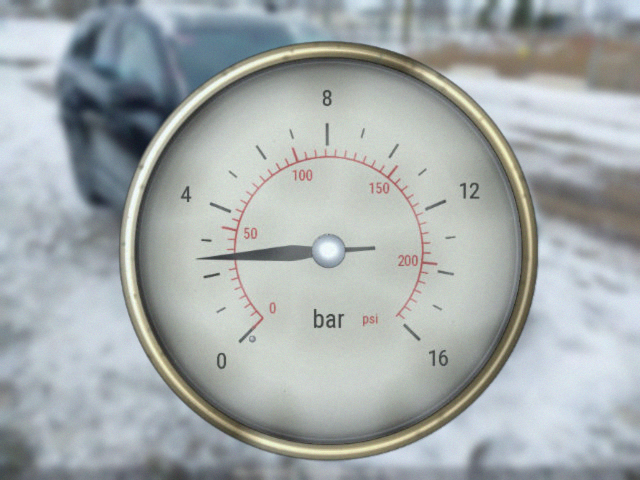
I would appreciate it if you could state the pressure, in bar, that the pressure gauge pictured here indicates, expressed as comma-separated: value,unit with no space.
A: 2.5,bar
